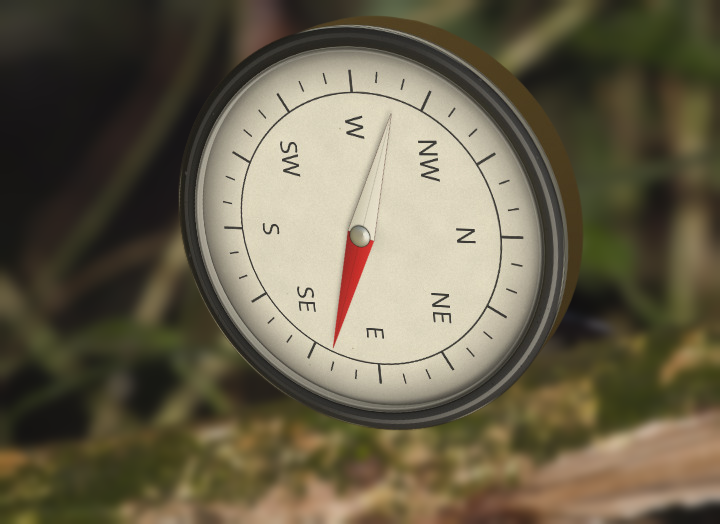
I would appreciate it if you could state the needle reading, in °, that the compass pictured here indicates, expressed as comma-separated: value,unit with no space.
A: 110,°
